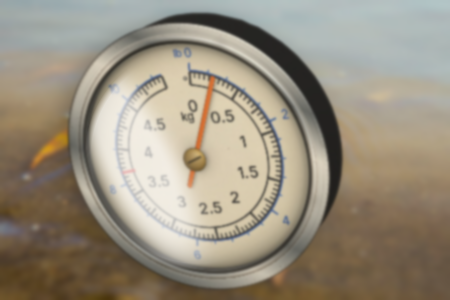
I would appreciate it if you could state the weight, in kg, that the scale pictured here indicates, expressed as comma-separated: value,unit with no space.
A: 0.25,kg
